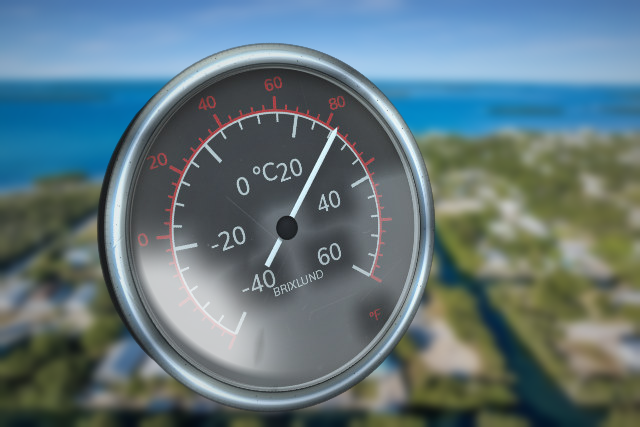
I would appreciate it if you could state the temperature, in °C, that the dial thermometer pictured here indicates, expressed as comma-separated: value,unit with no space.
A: 28,°C
